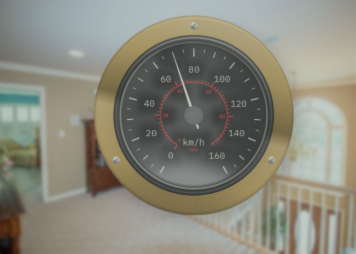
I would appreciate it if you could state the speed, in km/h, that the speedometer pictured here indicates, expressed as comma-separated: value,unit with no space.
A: 70,km/h
